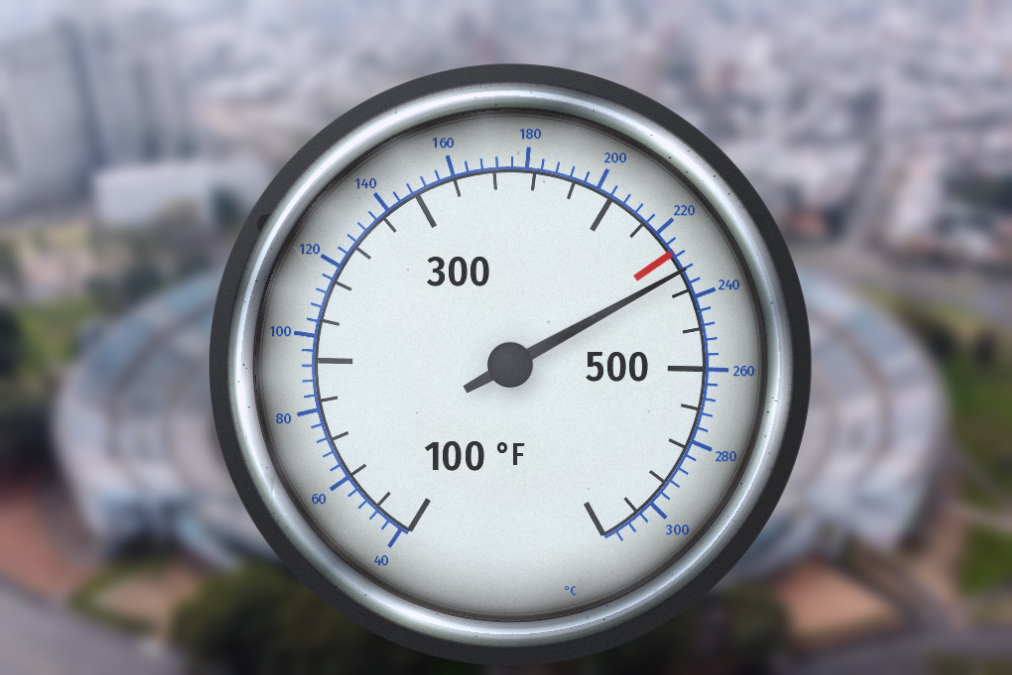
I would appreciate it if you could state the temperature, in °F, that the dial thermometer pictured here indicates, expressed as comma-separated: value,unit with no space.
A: 450,°F
